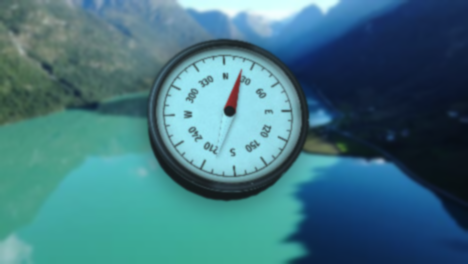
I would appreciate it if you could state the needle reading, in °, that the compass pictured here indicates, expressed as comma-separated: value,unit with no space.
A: 20,°
